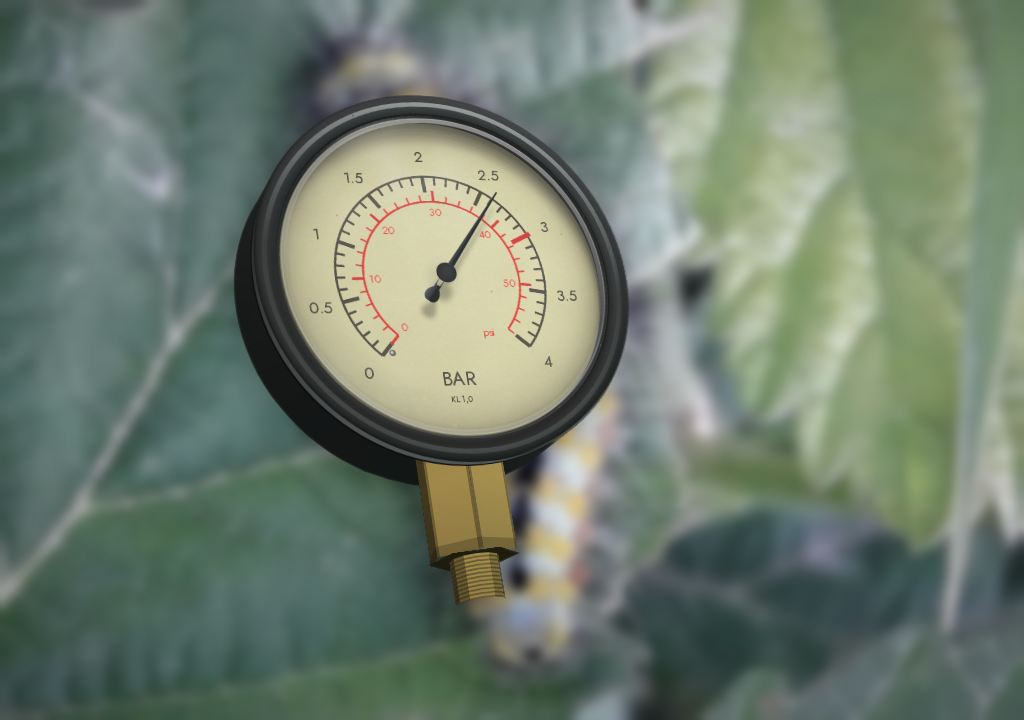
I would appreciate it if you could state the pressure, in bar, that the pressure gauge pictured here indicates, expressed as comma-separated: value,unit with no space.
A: 2.6,bar
